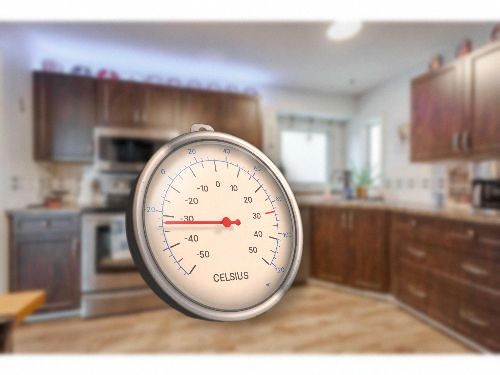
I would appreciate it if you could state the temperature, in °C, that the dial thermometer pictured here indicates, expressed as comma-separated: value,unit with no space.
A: -32.5,°C
